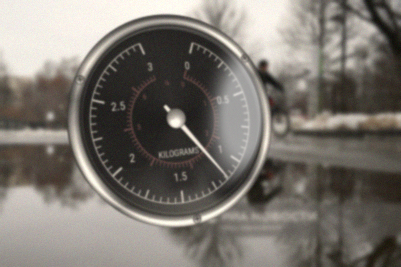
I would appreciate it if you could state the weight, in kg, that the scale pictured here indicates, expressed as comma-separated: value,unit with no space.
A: 1.15,kg
